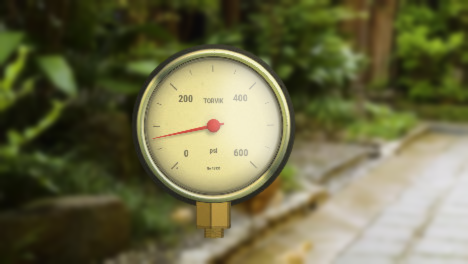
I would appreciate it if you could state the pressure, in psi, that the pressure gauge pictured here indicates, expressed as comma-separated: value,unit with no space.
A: 75,psi
